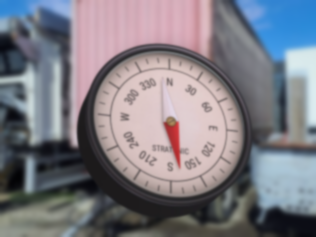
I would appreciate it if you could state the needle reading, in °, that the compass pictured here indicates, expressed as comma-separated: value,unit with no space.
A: 170,°
